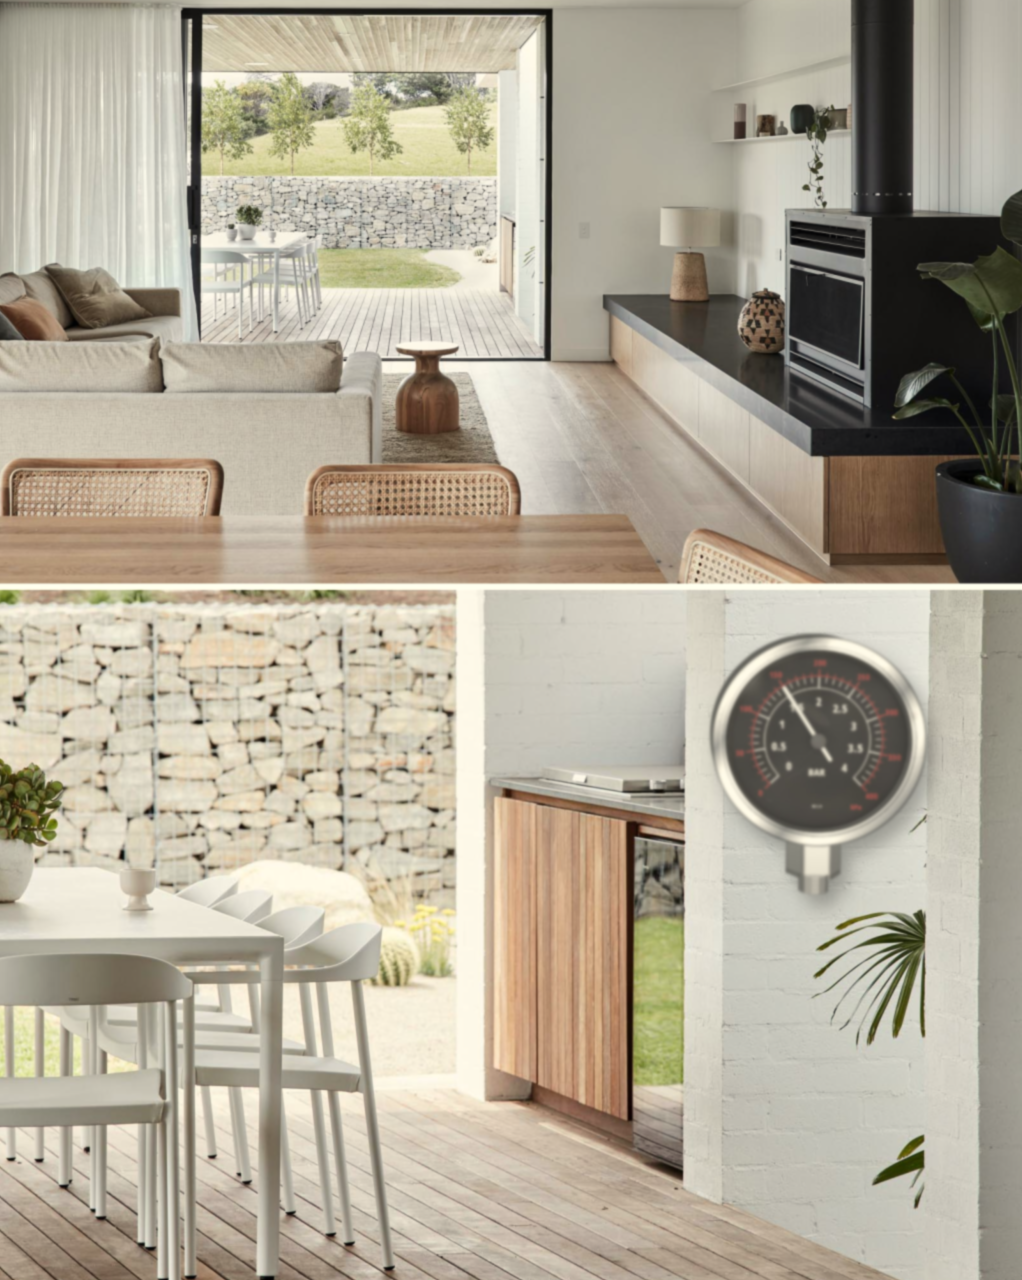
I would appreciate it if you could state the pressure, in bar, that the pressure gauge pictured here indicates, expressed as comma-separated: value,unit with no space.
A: 1.5,bar
